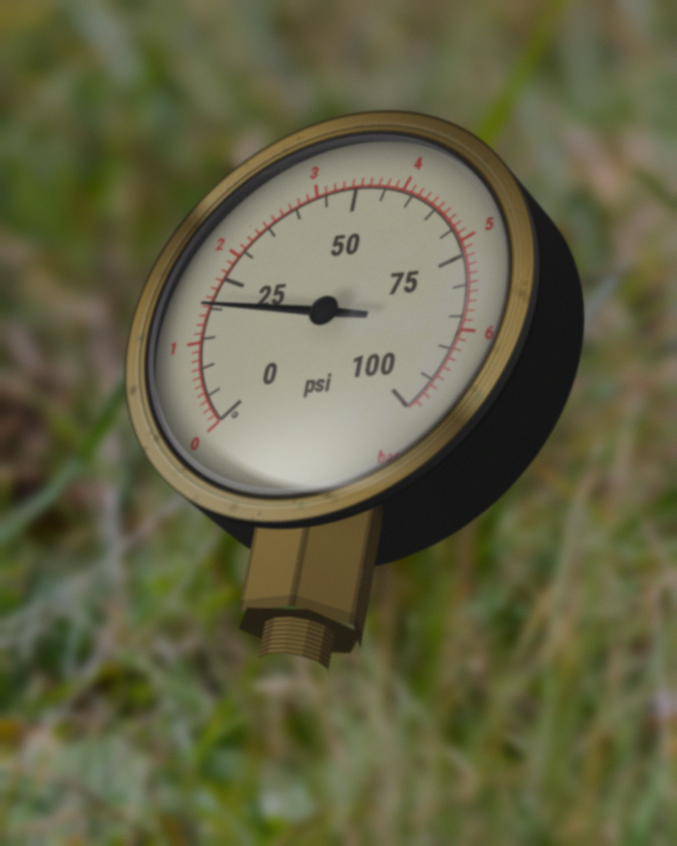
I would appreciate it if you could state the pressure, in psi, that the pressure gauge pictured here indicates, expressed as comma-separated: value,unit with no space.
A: 20,psi
